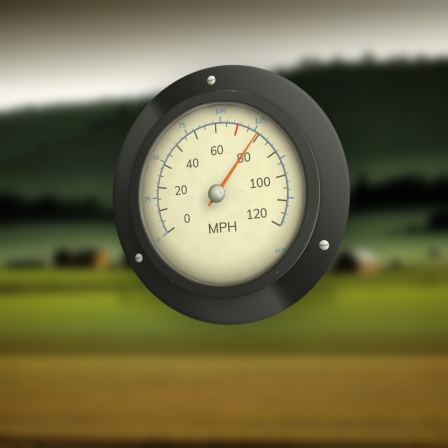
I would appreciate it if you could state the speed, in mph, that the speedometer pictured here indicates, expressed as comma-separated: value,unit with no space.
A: 80,mph
